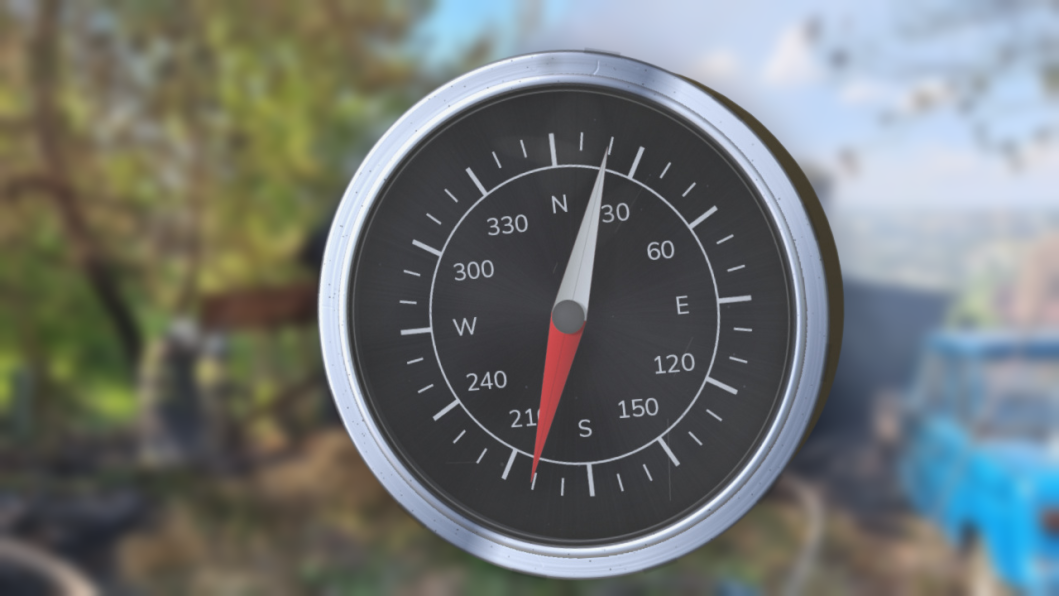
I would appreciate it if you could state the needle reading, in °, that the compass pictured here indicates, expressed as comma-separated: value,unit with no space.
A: 200,°
